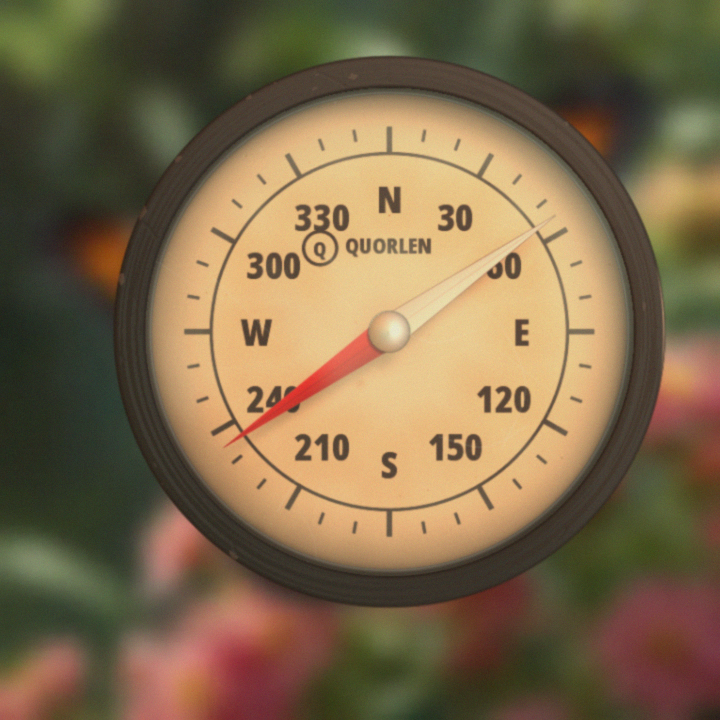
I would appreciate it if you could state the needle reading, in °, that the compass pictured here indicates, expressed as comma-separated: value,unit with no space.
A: 235,°
